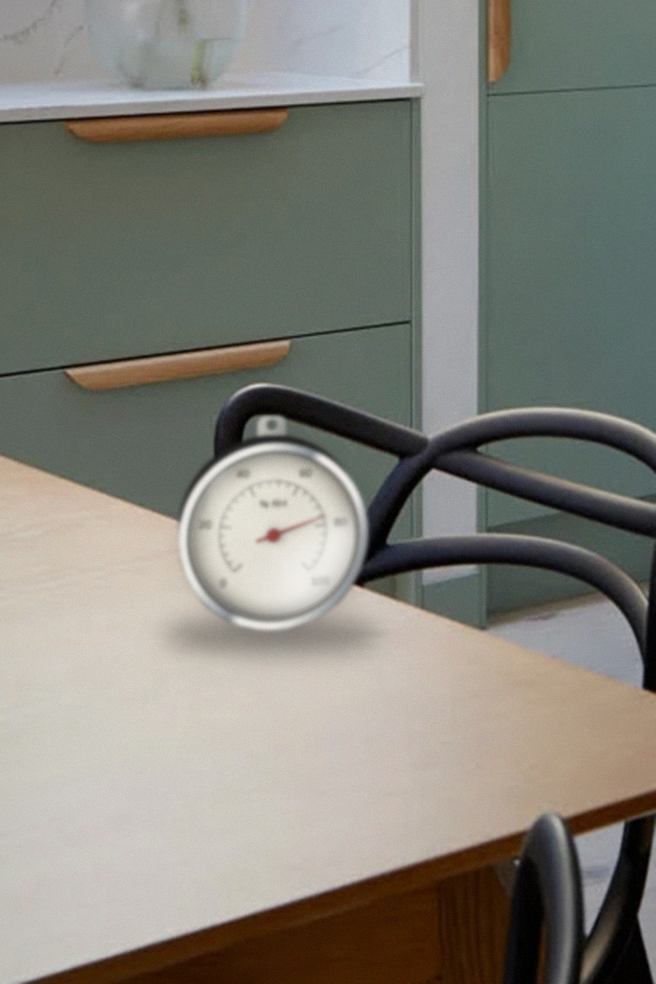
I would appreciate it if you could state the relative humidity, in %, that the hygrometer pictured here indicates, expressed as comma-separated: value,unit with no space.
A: 76,%
